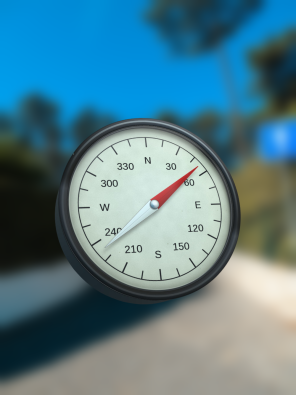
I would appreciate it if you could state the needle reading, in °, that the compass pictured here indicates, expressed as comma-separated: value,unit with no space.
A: 52.5,°
